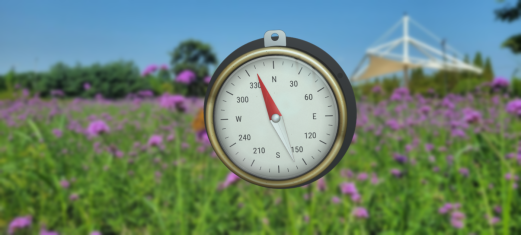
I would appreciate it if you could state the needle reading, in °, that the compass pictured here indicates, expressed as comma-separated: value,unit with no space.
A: 340,°
